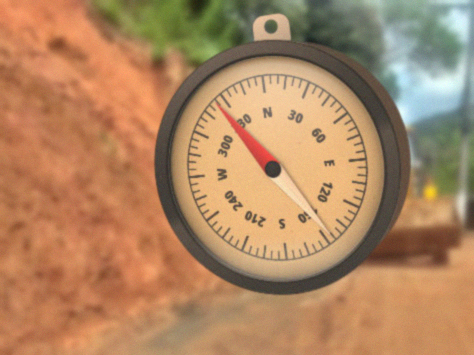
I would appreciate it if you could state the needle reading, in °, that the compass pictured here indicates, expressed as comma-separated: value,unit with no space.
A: 325,°
